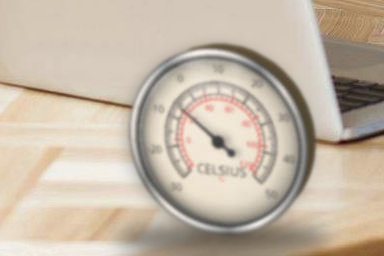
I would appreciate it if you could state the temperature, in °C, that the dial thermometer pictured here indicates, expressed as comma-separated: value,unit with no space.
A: -5,°C
